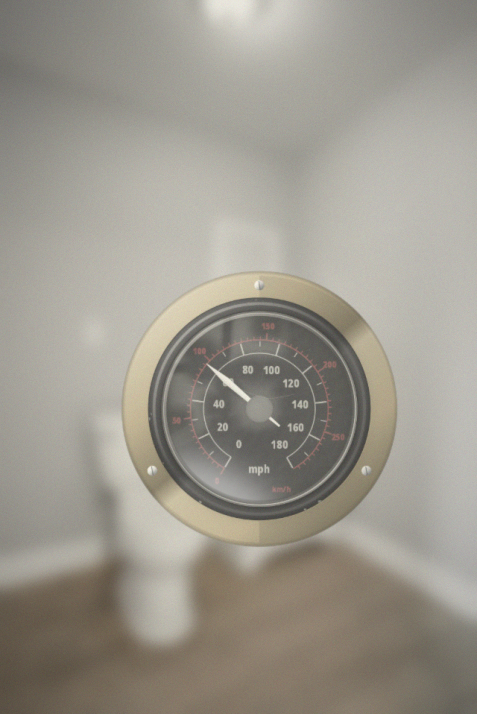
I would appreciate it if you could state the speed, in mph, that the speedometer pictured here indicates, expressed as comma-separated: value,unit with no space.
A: 60,mph
